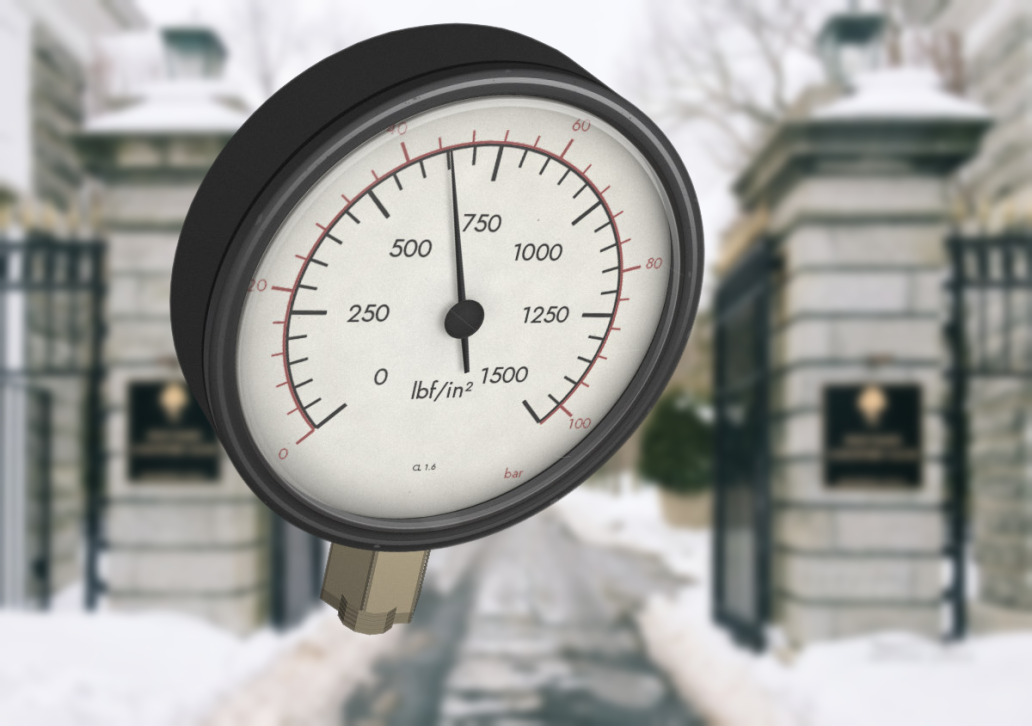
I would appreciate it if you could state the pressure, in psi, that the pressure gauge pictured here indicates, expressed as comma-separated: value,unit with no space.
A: 650,psi
